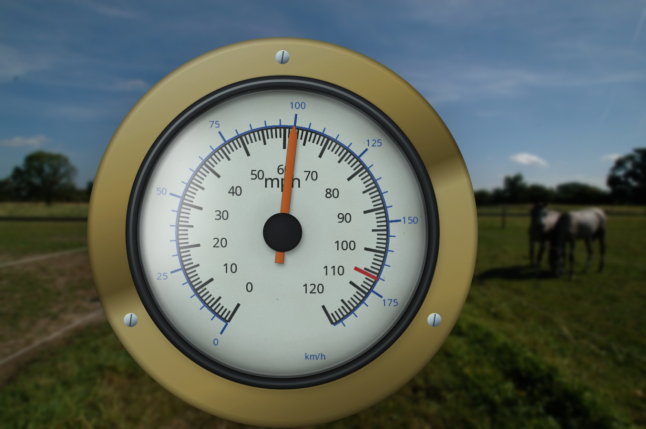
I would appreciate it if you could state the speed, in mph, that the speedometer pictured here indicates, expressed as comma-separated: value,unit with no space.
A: 62,mph
